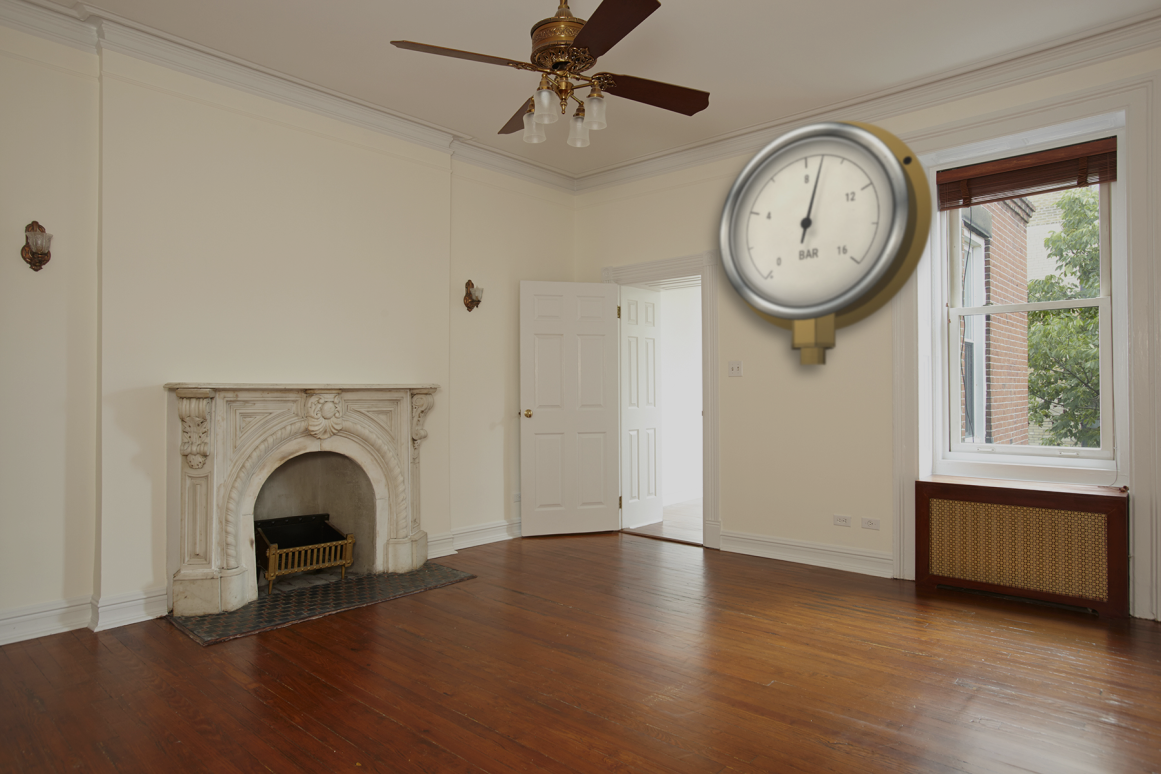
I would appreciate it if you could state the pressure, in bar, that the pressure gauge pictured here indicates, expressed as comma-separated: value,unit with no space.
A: 9,bar
